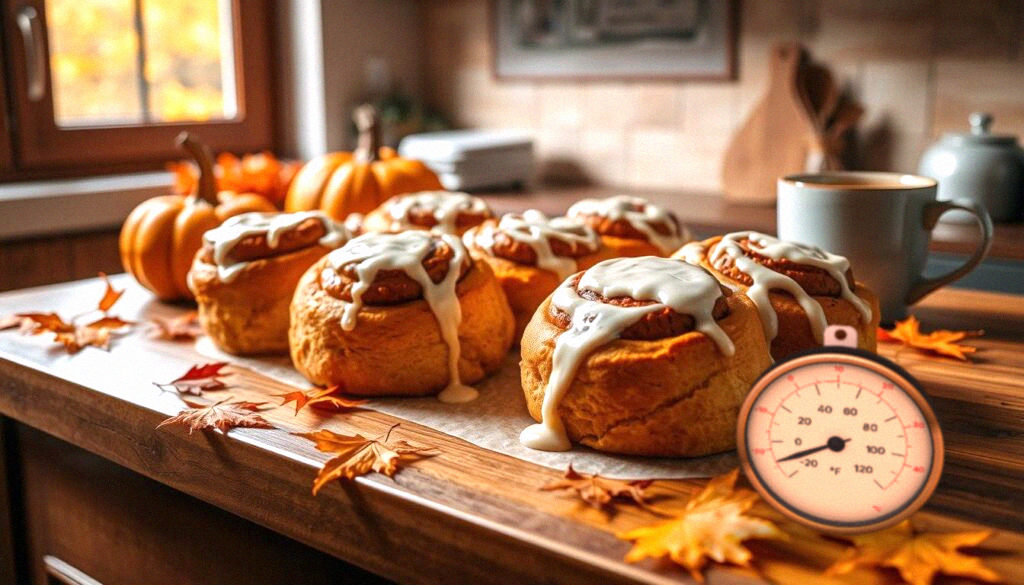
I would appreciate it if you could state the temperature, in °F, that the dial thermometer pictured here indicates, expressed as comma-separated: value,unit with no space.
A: -10,°F
